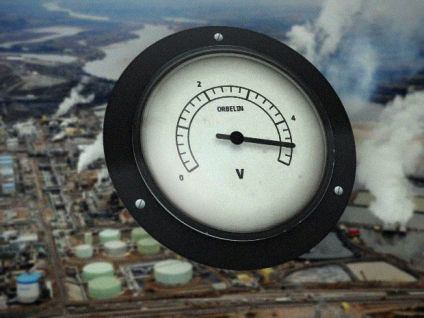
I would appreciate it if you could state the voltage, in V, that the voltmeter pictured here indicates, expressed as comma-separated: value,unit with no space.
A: 4.6,V
